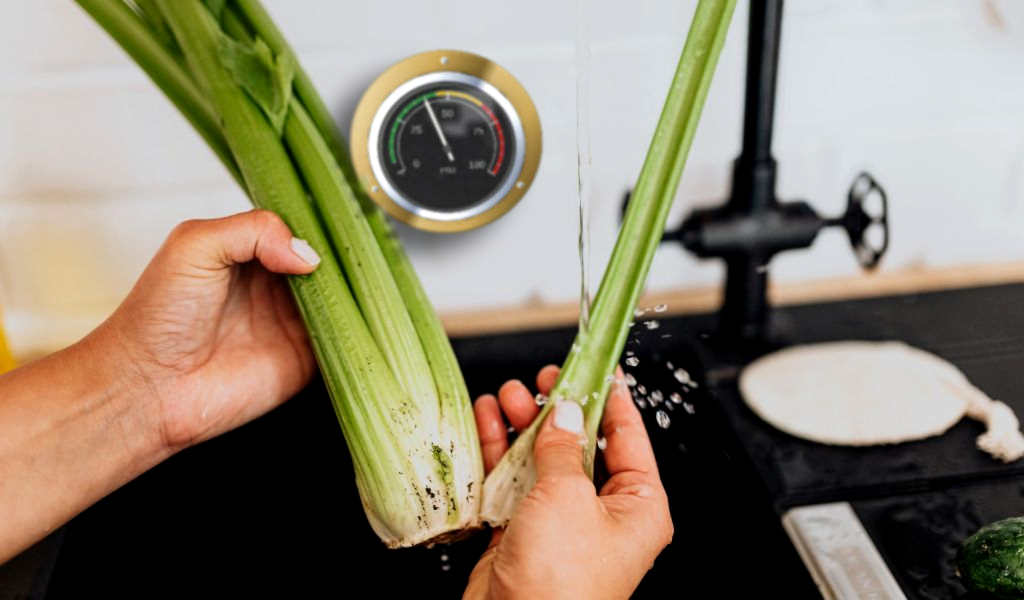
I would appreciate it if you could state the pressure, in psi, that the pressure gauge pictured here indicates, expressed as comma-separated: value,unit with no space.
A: 40,psi
